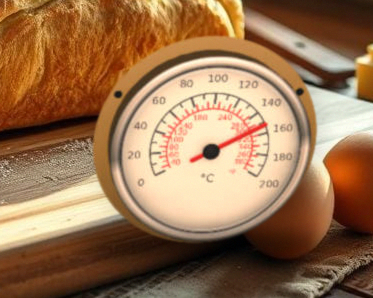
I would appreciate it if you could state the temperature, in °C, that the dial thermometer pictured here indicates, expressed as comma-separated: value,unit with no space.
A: 150,°C
